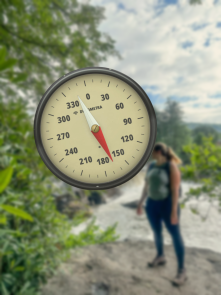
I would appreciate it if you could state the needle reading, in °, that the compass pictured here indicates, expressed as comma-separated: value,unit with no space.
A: 165,°
